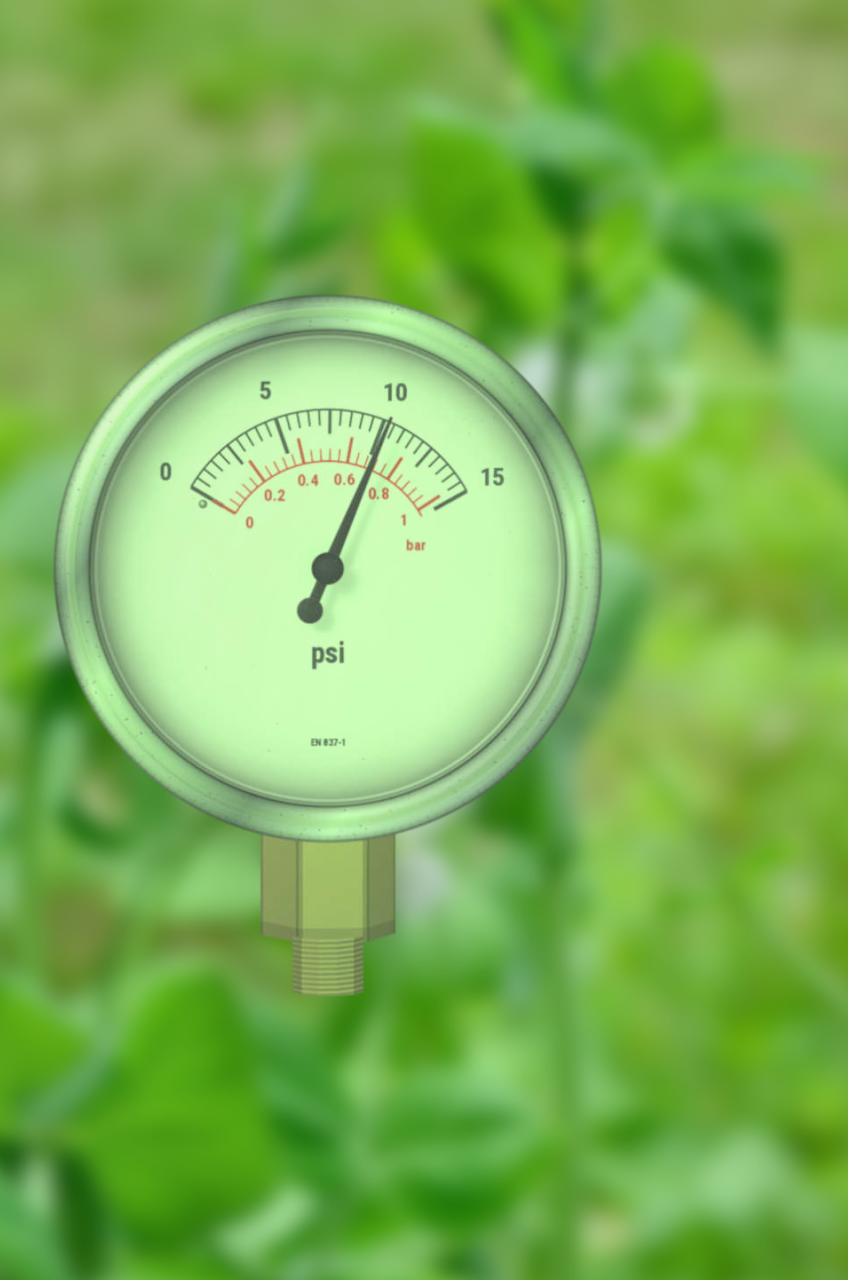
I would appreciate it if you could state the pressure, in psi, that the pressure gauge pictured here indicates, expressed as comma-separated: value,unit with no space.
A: 10.25,psi
